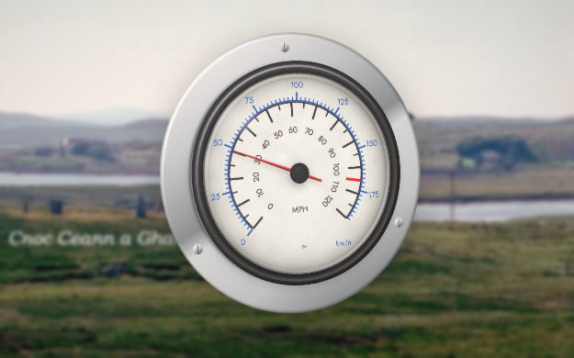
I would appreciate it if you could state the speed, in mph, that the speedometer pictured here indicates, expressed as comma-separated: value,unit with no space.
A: 30,mph
